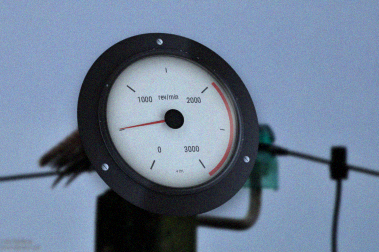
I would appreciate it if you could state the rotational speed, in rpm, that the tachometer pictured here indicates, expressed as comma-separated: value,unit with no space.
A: 500,rpm
